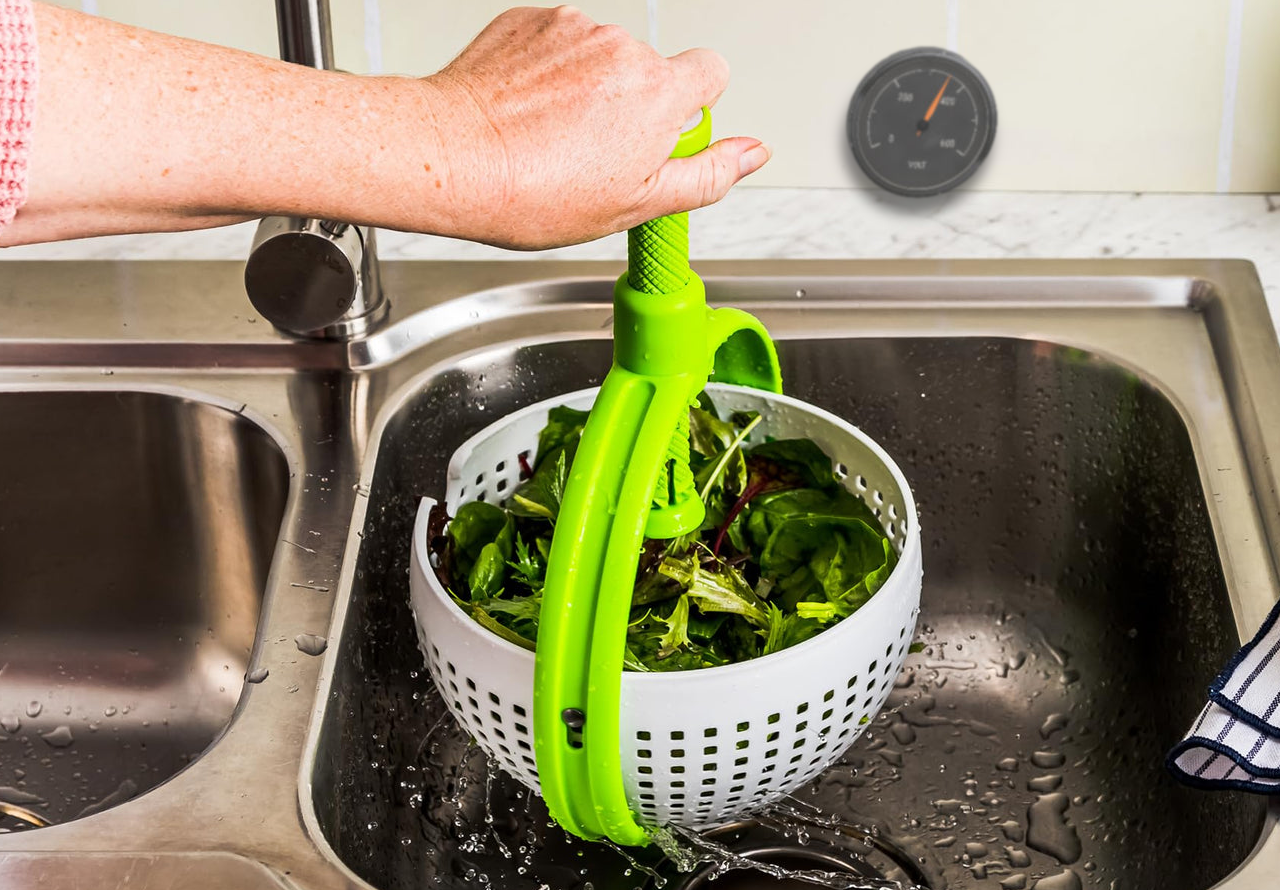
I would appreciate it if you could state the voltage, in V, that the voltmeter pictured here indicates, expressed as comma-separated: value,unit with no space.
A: 350,V
